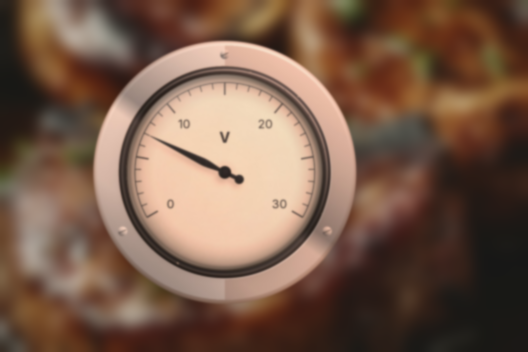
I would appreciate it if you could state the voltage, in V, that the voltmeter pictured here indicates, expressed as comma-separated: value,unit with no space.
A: 7,V
